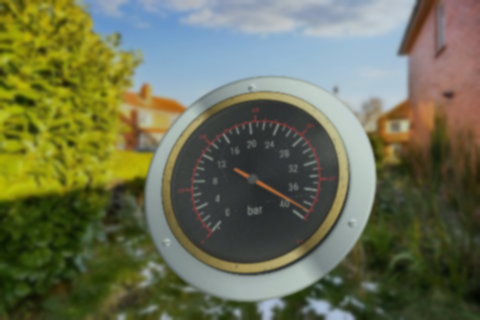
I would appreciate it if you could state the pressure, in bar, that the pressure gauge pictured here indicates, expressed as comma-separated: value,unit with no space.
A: 39,bar
